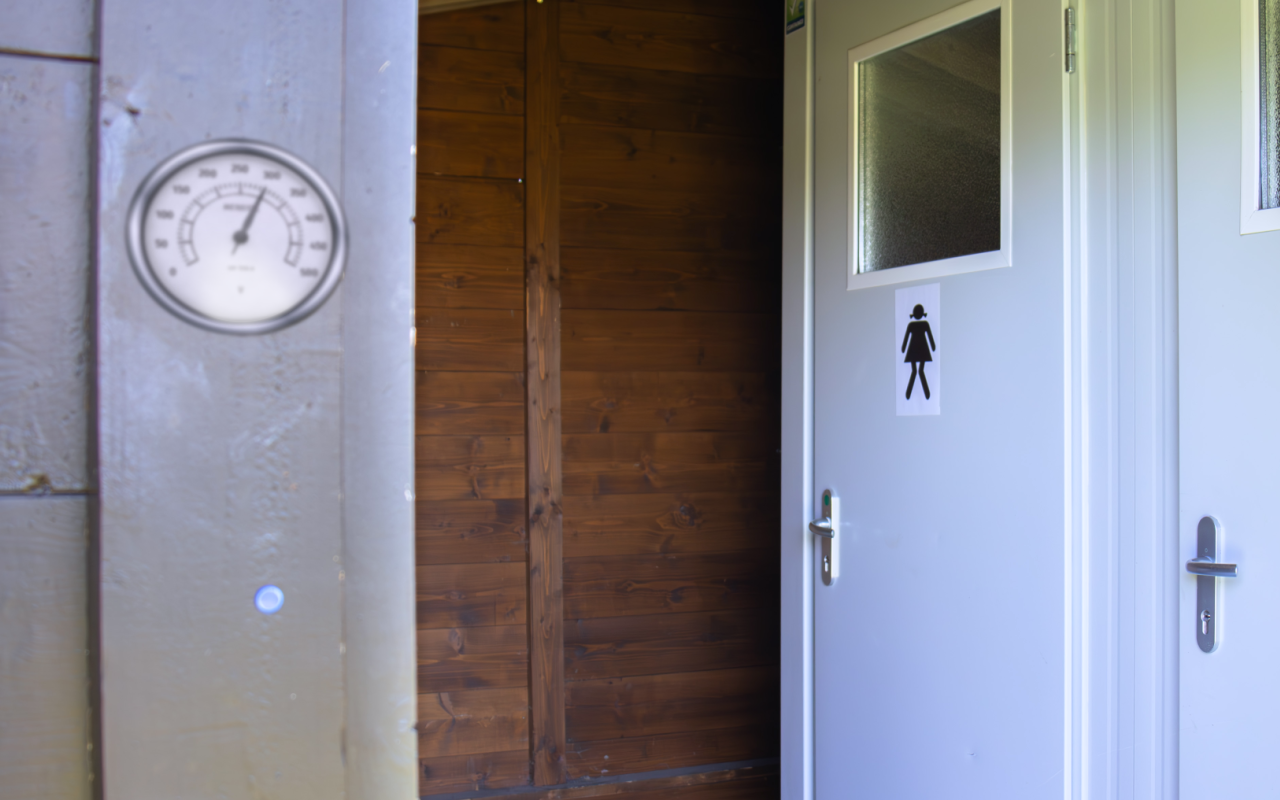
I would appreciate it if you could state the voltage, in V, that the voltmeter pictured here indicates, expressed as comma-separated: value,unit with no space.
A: 300,V
